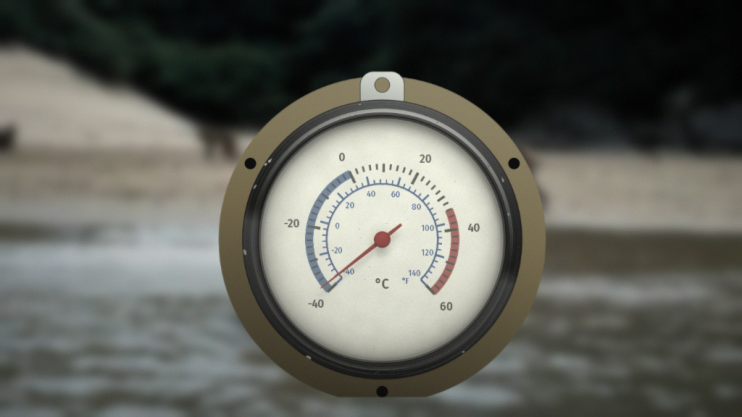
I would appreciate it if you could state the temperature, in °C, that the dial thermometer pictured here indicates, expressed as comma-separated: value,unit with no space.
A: -38,°C
